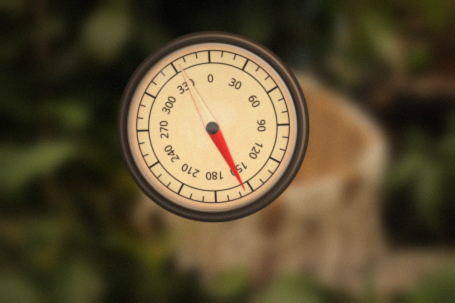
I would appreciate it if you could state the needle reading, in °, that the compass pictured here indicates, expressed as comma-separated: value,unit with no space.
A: 155,°
